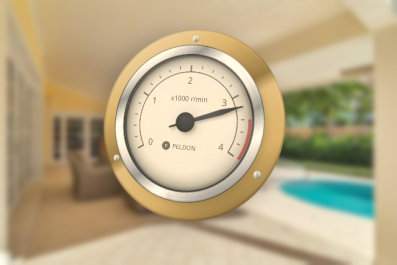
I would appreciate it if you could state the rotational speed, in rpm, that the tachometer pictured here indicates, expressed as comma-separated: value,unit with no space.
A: 3200,rpm
